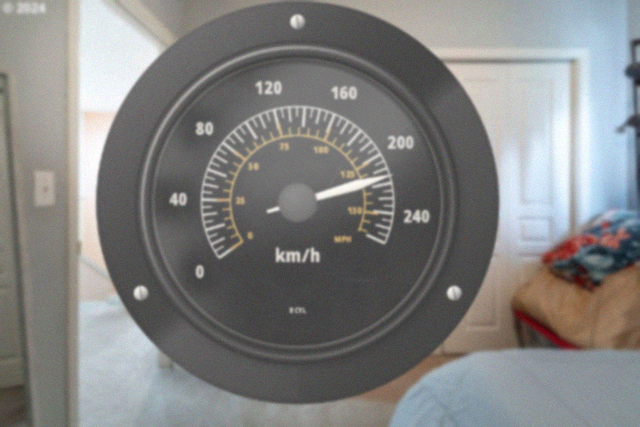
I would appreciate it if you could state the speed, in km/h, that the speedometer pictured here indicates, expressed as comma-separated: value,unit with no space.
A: 215,km/h
